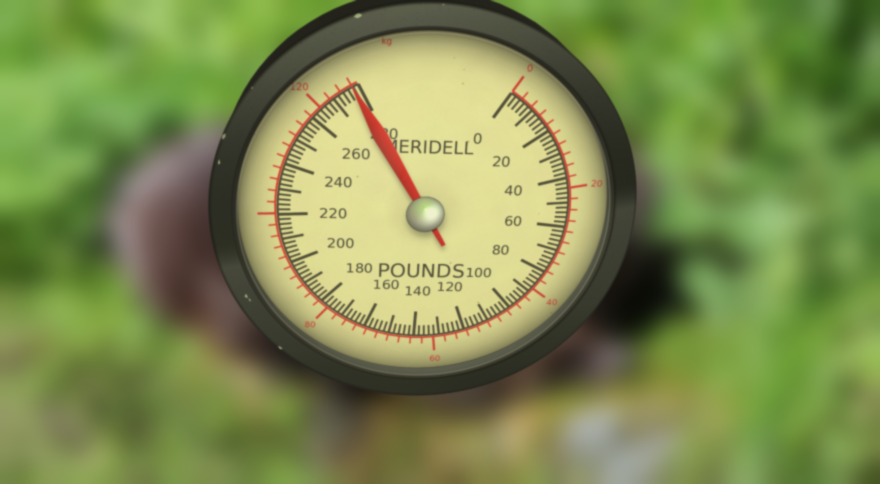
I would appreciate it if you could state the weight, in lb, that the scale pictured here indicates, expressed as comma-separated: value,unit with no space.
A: 278,lb
